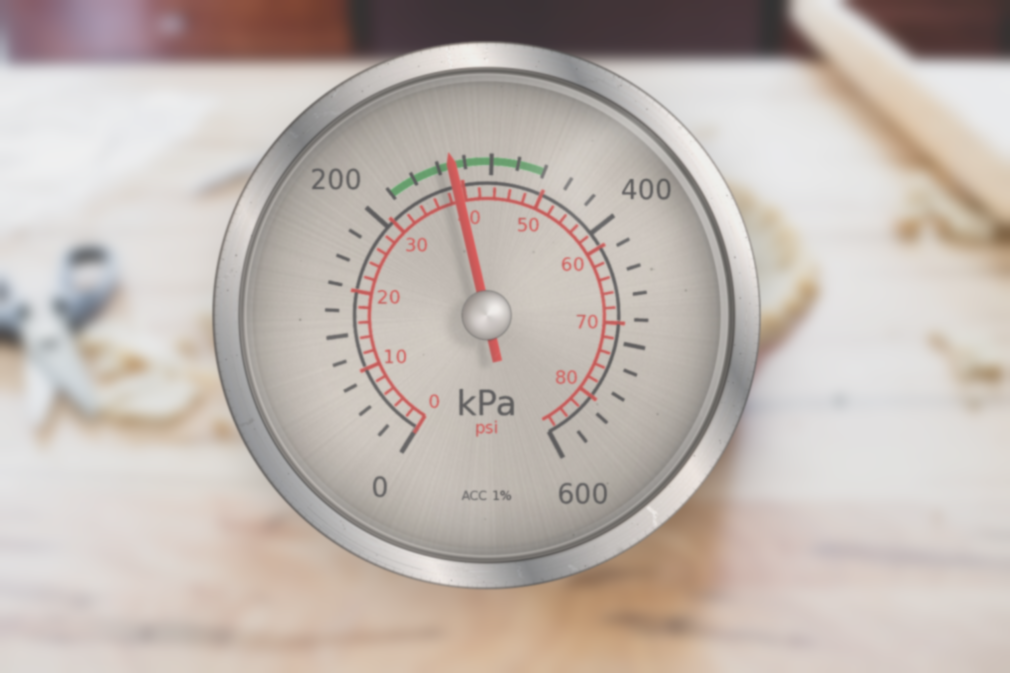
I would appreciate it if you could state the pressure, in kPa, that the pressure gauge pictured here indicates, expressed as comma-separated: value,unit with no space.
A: 270,kPa
